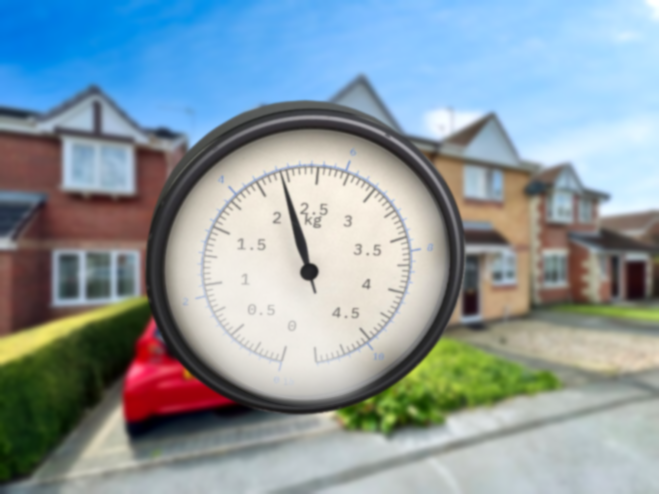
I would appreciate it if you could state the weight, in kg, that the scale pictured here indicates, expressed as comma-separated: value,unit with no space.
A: 2.2,kg
